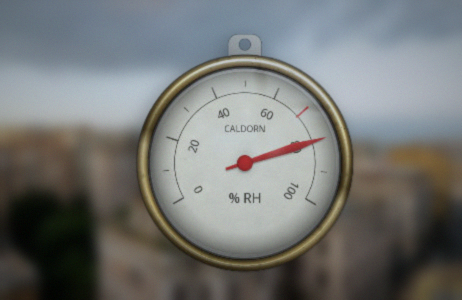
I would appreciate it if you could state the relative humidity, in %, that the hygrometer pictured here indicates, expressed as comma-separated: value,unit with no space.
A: 80,%
